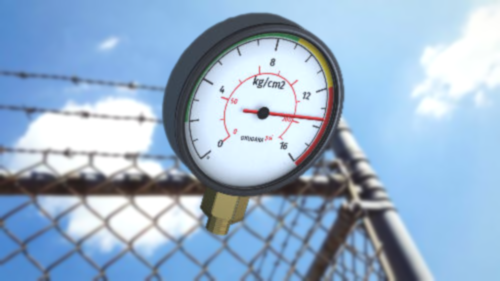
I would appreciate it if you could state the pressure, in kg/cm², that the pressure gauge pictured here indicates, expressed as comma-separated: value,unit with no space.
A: 13.5,kg/cm²
